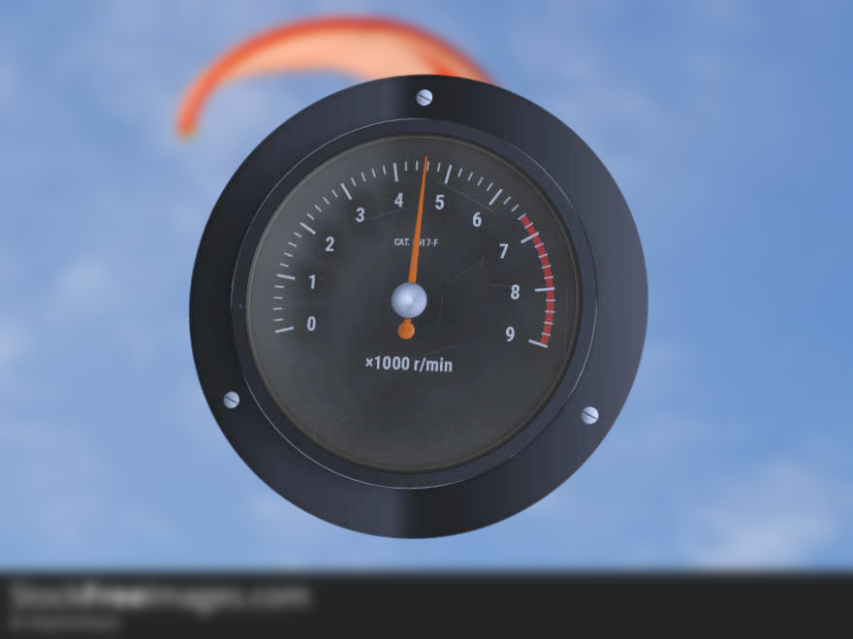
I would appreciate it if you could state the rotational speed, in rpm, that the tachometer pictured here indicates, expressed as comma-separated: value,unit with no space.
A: 4600,rpm
